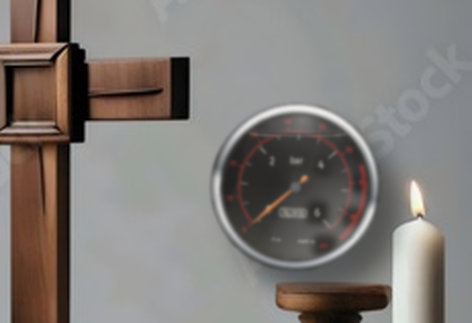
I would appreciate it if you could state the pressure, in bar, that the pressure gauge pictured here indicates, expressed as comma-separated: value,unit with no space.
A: 0,bar
